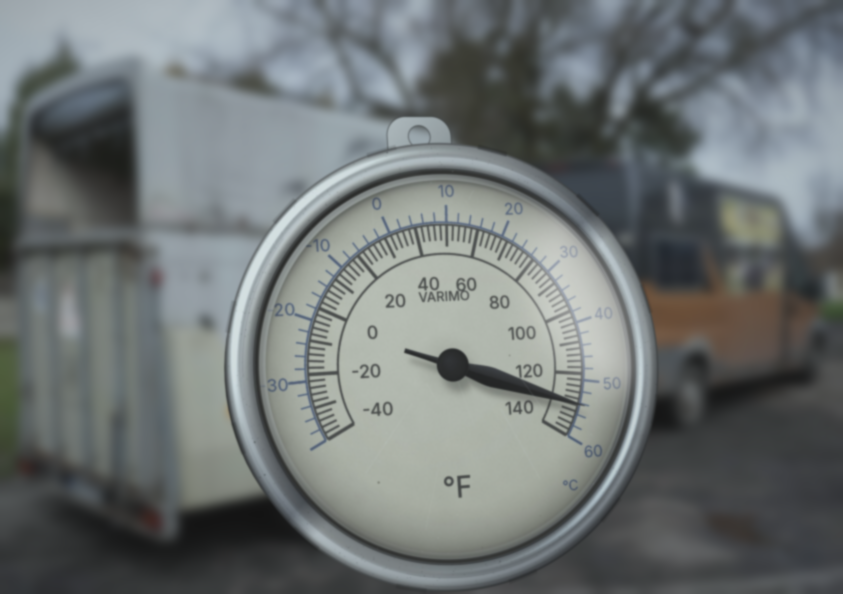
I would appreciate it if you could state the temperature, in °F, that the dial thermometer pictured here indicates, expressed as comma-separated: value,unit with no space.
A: 130,°F
